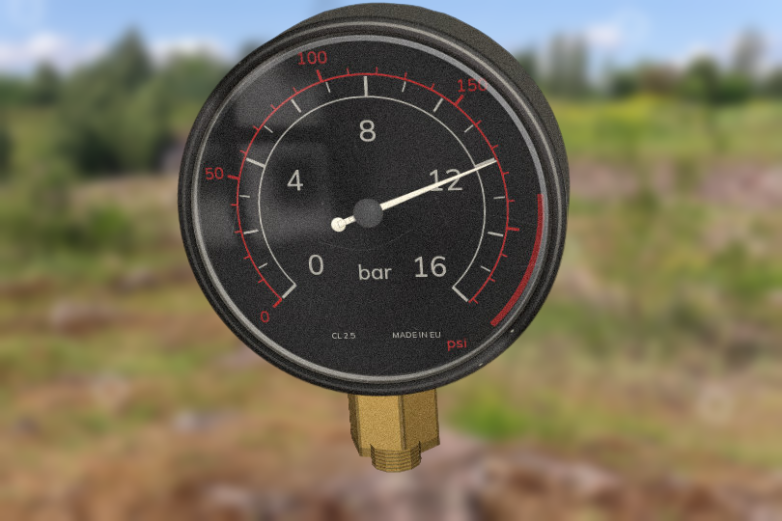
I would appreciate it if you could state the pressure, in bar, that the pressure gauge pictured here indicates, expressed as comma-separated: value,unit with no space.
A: 12,bar
